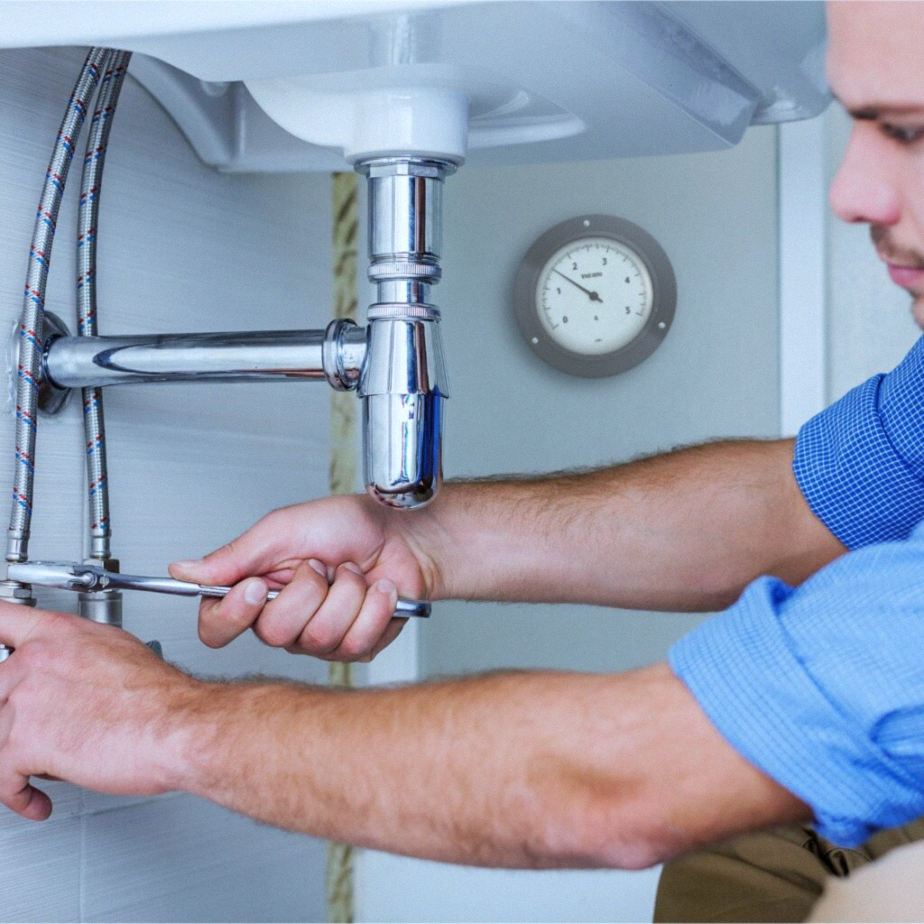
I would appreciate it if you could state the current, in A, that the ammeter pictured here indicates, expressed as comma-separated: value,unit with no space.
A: 1.5,A
